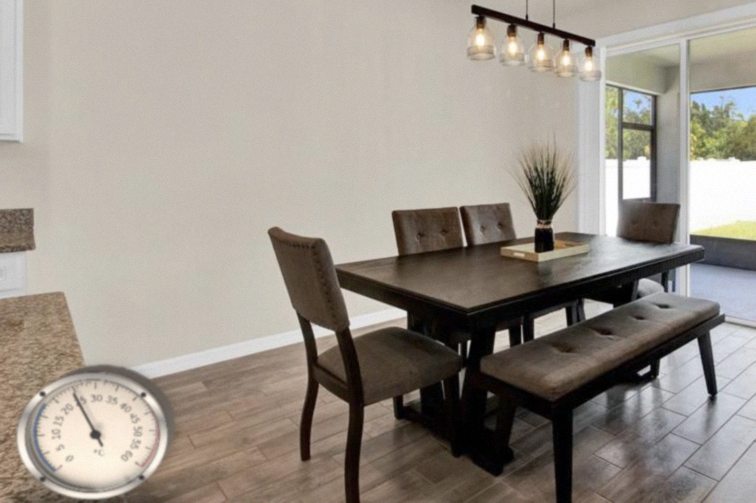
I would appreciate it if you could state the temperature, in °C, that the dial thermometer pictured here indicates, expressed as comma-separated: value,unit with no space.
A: 25,°C
